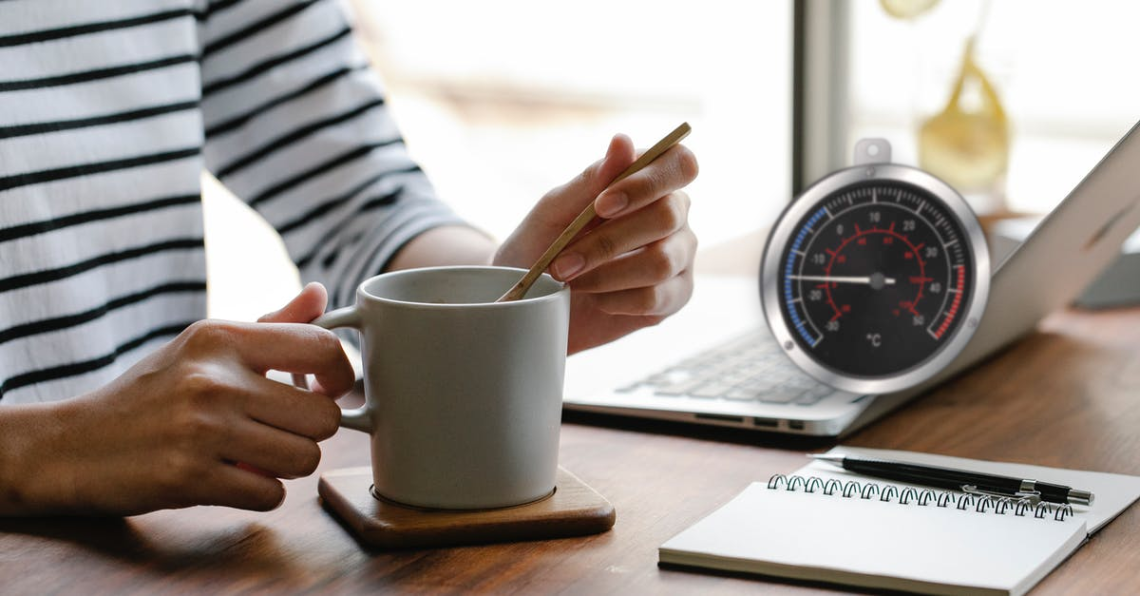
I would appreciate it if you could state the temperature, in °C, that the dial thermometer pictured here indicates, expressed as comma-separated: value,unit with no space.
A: -15,°C
